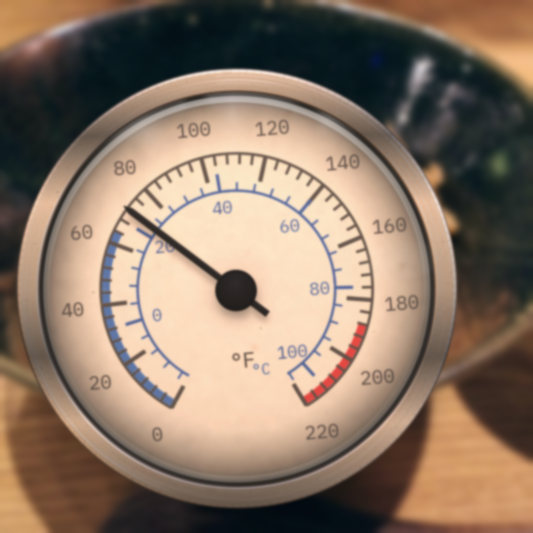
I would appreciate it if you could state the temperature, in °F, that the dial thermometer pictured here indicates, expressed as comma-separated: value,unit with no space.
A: 72,°F
